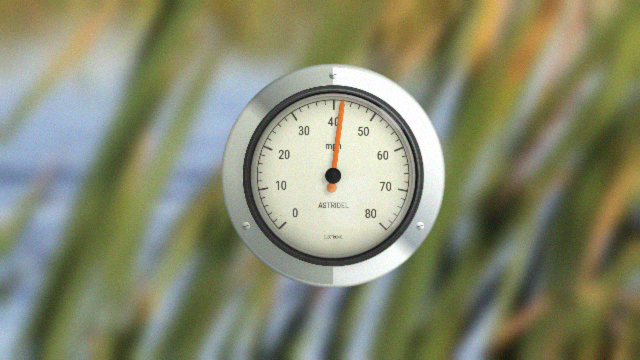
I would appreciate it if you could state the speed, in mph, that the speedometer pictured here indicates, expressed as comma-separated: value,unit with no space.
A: 42,mph
